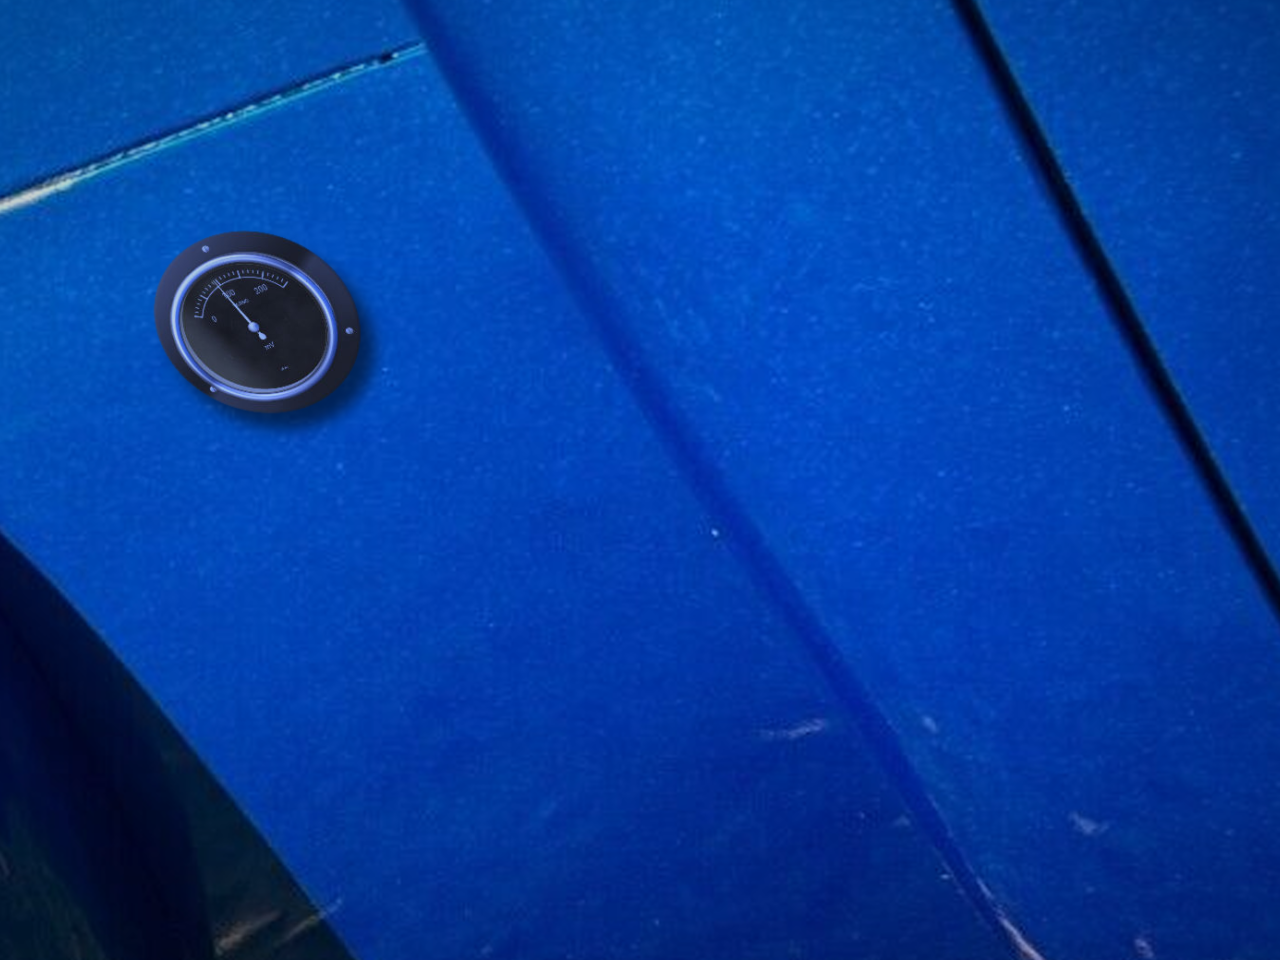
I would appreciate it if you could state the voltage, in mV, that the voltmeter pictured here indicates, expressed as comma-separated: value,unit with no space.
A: 100,mV
